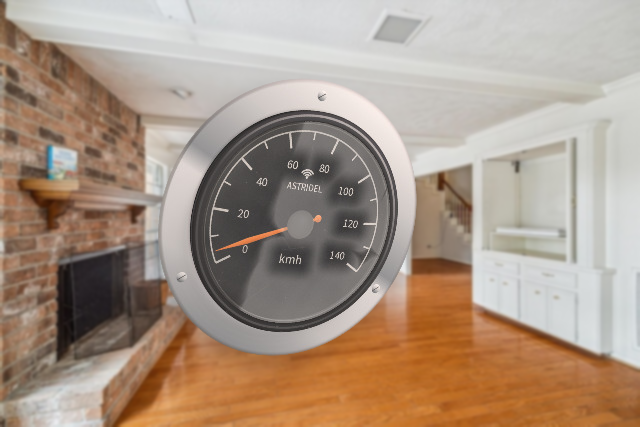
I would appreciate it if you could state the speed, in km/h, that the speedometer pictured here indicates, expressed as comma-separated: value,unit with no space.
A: 5,km/h
